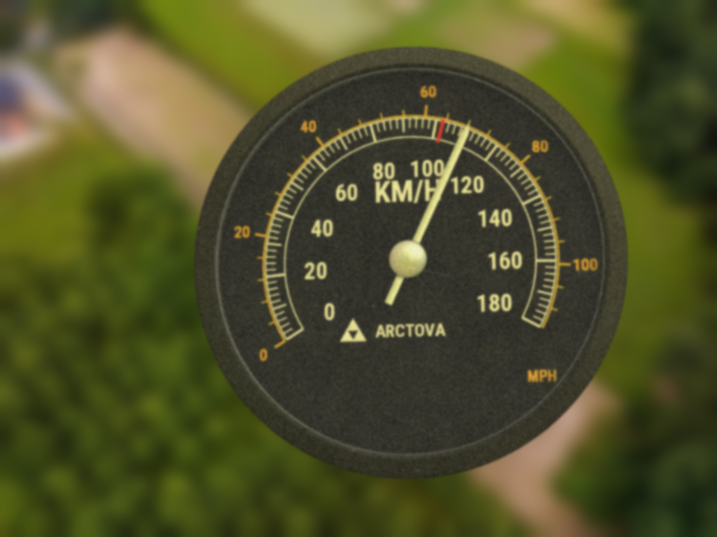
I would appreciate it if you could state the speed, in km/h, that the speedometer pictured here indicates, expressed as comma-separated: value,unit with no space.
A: 110,km/h
